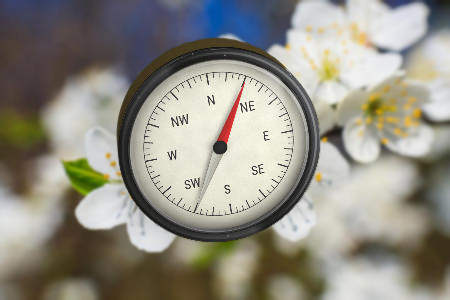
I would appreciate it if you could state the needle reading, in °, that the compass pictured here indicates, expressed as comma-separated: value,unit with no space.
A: 30,°
